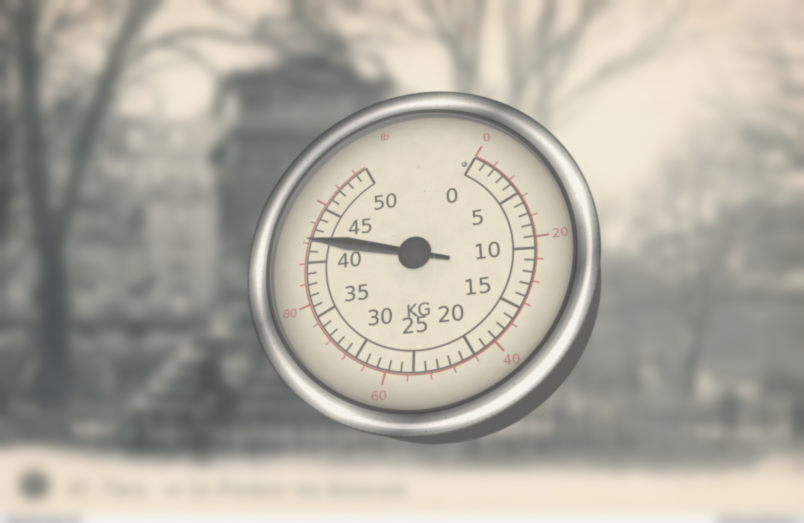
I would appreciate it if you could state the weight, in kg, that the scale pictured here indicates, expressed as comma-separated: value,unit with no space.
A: 42,kg
